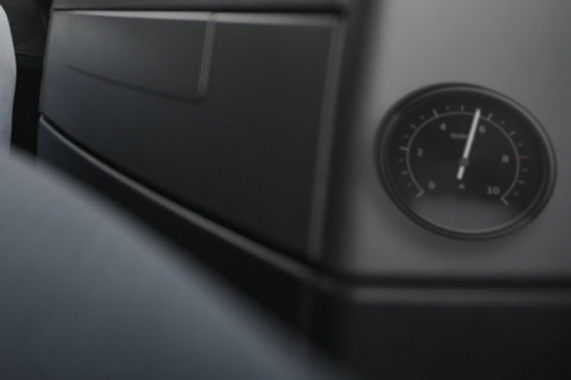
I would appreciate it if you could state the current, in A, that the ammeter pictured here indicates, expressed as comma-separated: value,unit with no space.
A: 5.5,A
